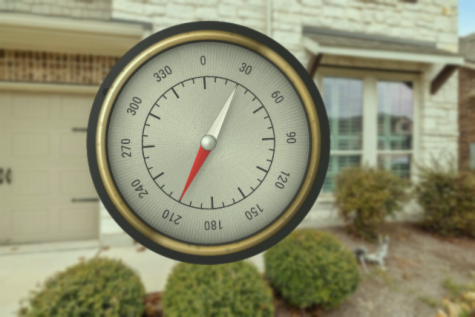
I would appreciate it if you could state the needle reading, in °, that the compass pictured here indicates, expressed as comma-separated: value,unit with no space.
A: 210,°
